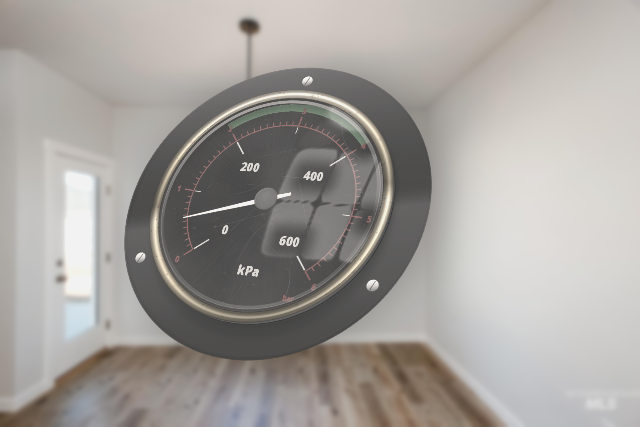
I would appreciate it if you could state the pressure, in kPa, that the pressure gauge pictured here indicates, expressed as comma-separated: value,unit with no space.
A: 50,kPa
